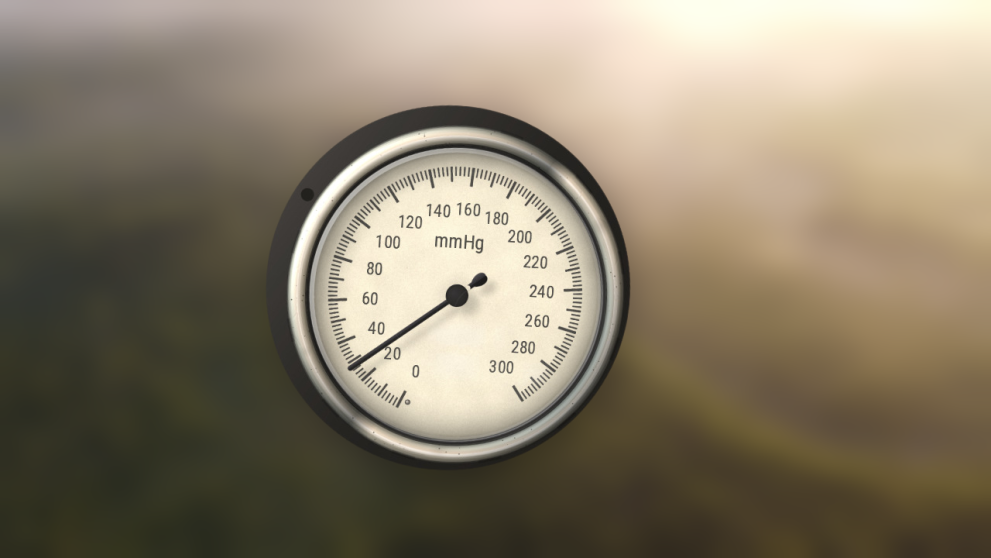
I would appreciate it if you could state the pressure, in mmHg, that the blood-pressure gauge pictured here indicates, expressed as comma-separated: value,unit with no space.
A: 28,mmHg
